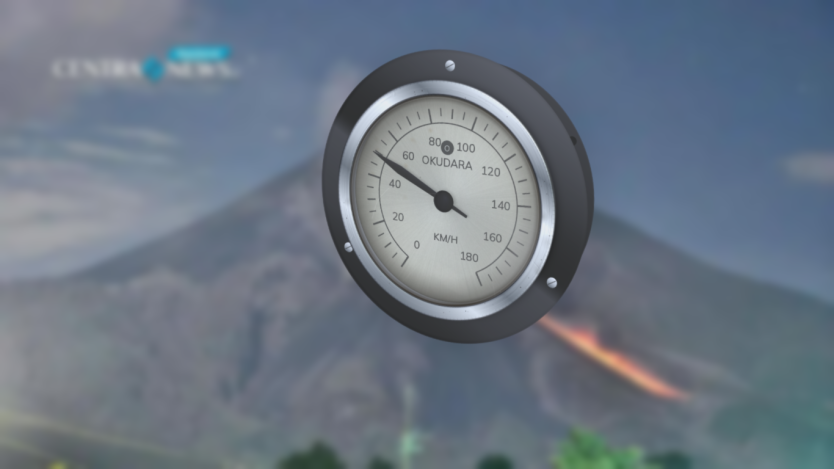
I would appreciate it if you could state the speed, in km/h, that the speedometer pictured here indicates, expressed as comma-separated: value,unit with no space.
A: 50,km/h
